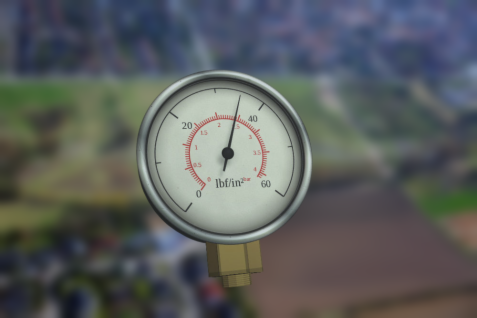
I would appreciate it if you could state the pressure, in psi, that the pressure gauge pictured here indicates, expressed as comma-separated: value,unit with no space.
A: 35,psi
